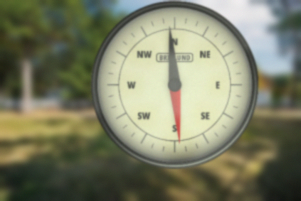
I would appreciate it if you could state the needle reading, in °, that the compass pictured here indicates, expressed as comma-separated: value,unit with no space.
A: 175,°
